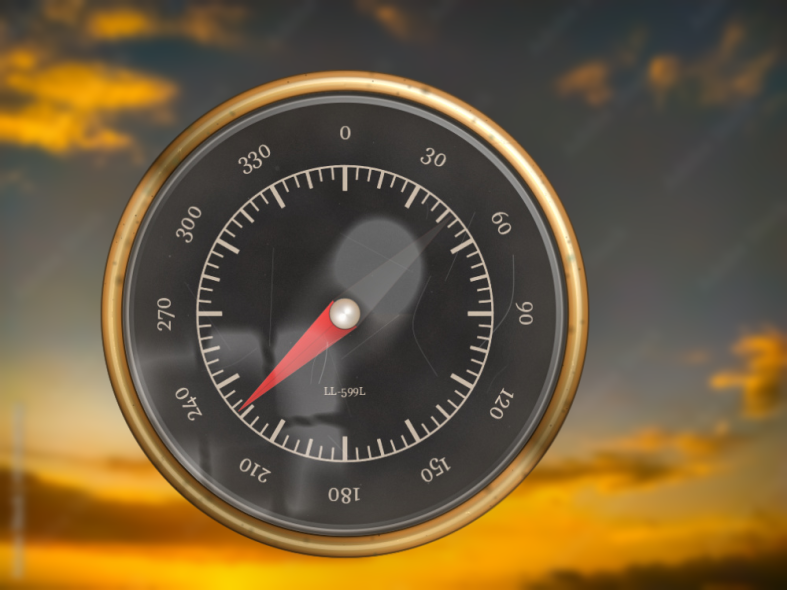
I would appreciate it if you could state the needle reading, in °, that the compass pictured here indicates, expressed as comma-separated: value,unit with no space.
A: 227.5,°
